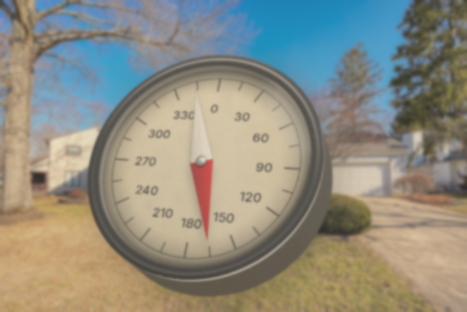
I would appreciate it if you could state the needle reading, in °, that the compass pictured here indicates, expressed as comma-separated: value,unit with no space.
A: 165,°
